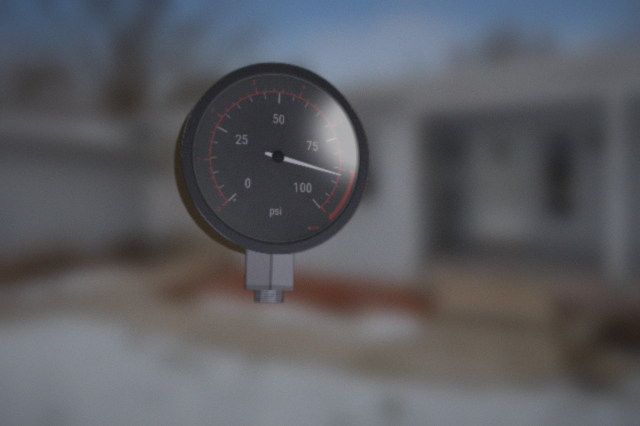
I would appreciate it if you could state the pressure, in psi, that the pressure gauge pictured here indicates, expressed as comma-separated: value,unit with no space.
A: 87.5,psi
